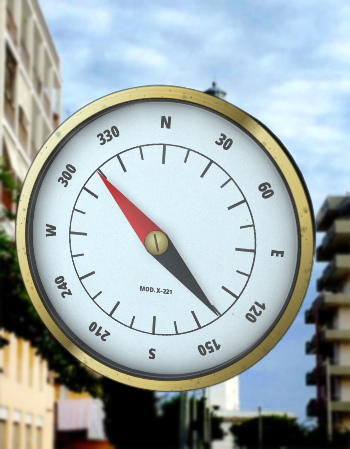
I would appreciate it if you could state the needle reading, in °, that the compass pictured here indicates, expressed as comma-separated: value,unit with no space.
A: 315,°
